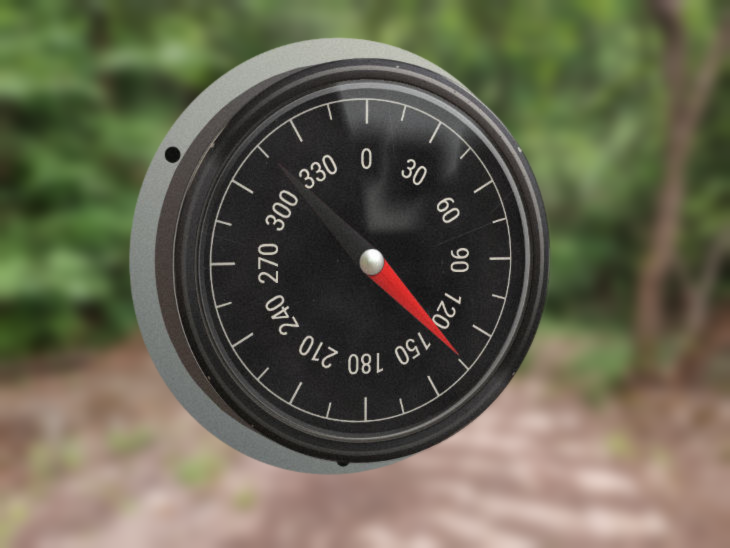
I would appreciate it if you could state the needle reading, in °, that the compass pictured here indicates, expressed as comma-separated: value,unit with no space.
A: 135,°
